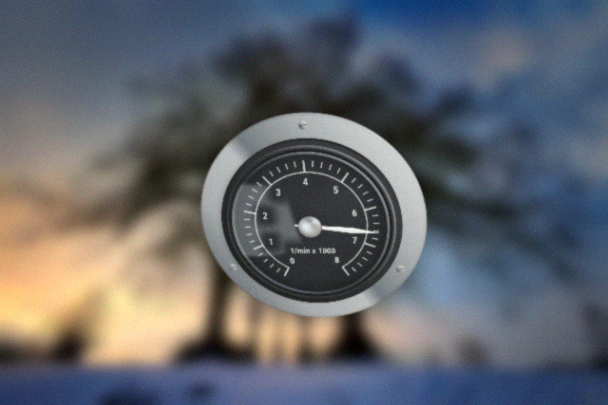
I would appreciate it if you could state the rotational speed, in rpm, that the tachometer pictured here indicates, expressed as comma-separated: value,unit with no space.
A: 6600,rpm
